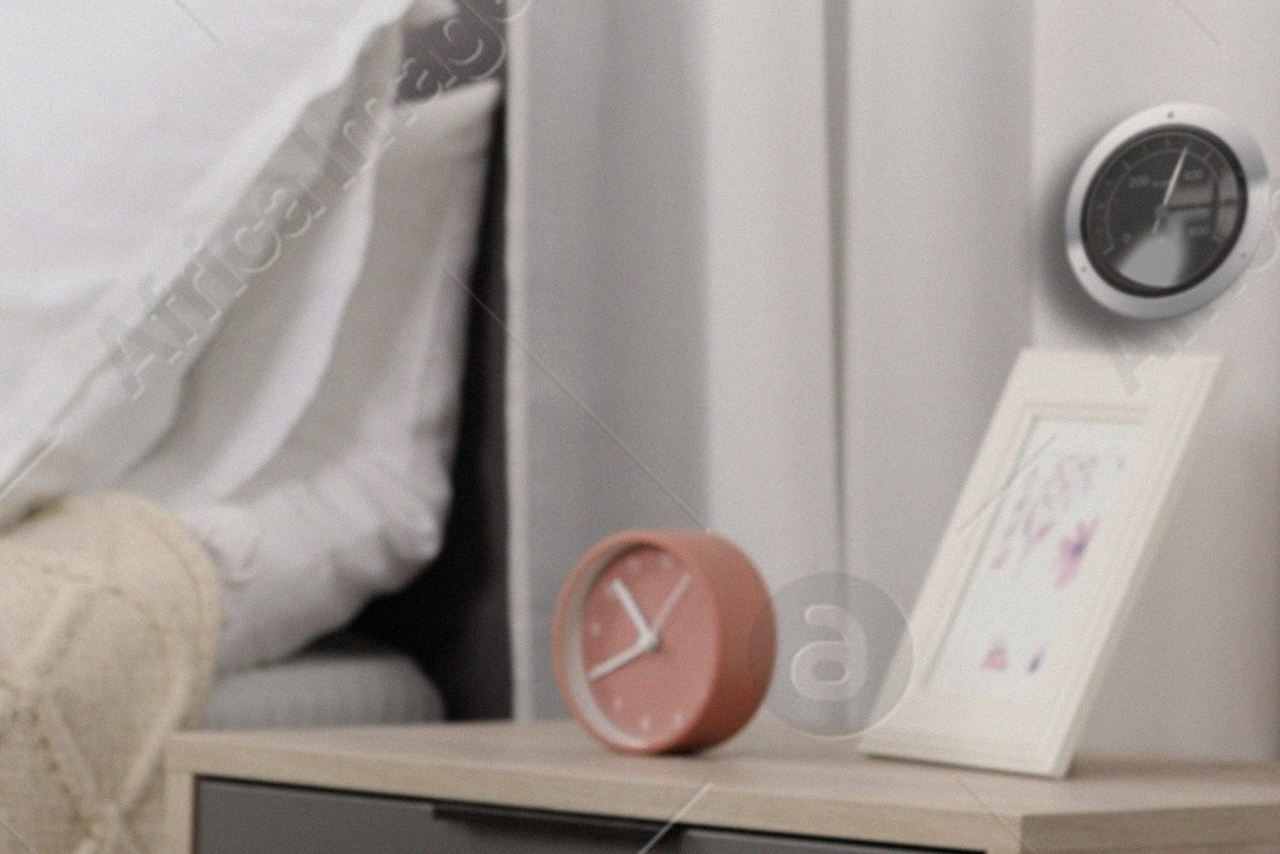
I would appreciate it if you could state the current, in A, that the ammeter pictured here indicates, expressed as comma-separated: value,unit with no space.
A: 350,A
